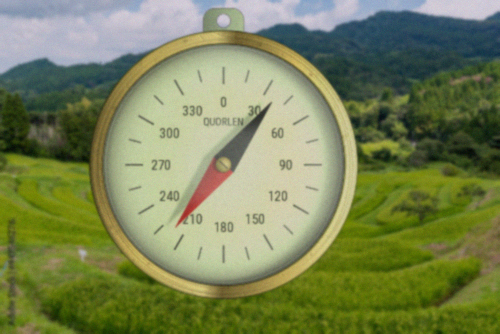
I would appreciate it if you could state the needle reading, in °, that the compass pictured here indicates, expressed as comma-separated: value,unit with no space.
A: 217.5,°
